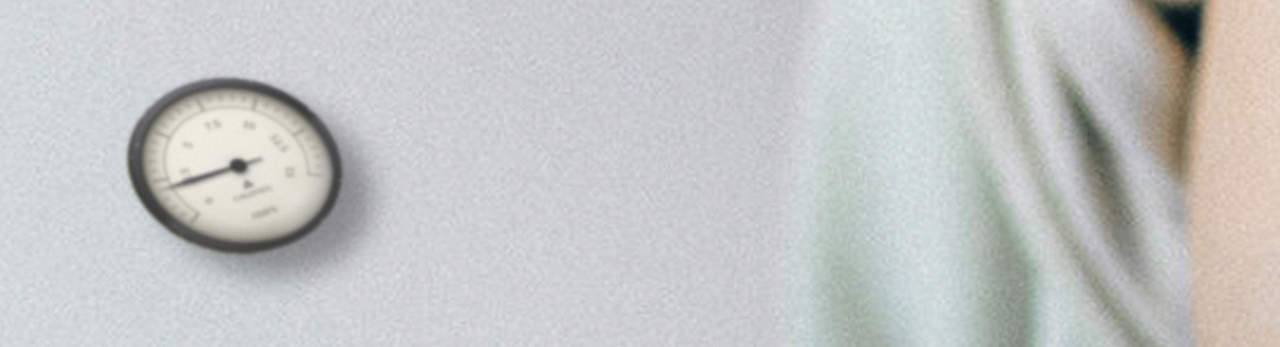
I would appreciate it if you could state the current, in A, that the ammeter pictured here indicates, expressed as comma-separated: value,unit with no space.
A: 2,A
